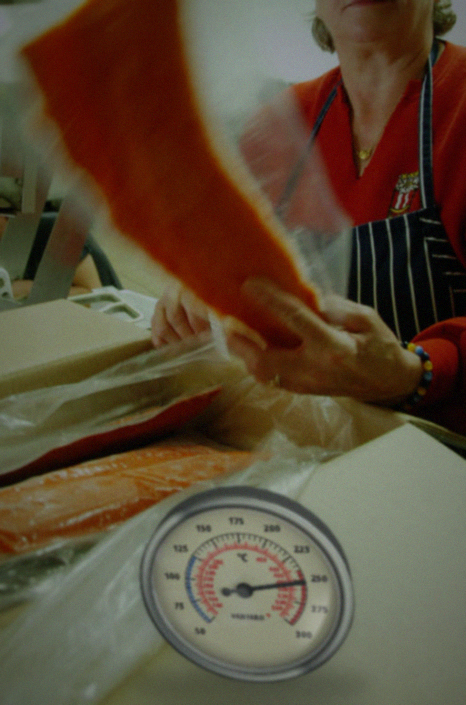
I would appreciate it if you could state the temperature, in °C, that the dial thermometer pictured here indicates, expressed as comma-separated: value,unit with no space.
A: 250,°C
